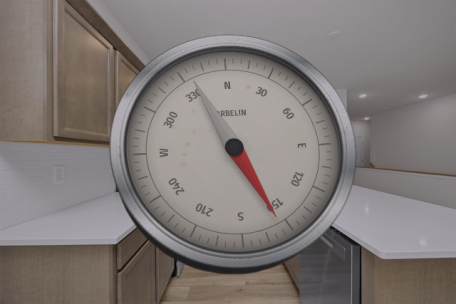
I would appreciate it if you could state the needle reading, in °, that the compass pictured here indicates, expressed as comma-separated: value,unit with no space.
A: 155,°
